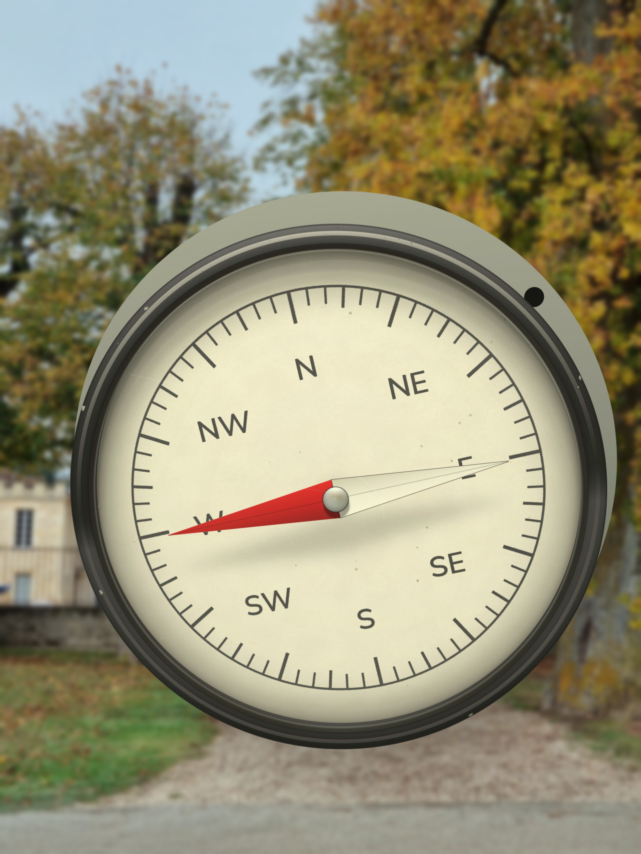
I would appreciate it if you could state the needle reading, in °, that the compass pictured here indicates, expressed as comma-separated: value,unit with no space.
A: 270,°
